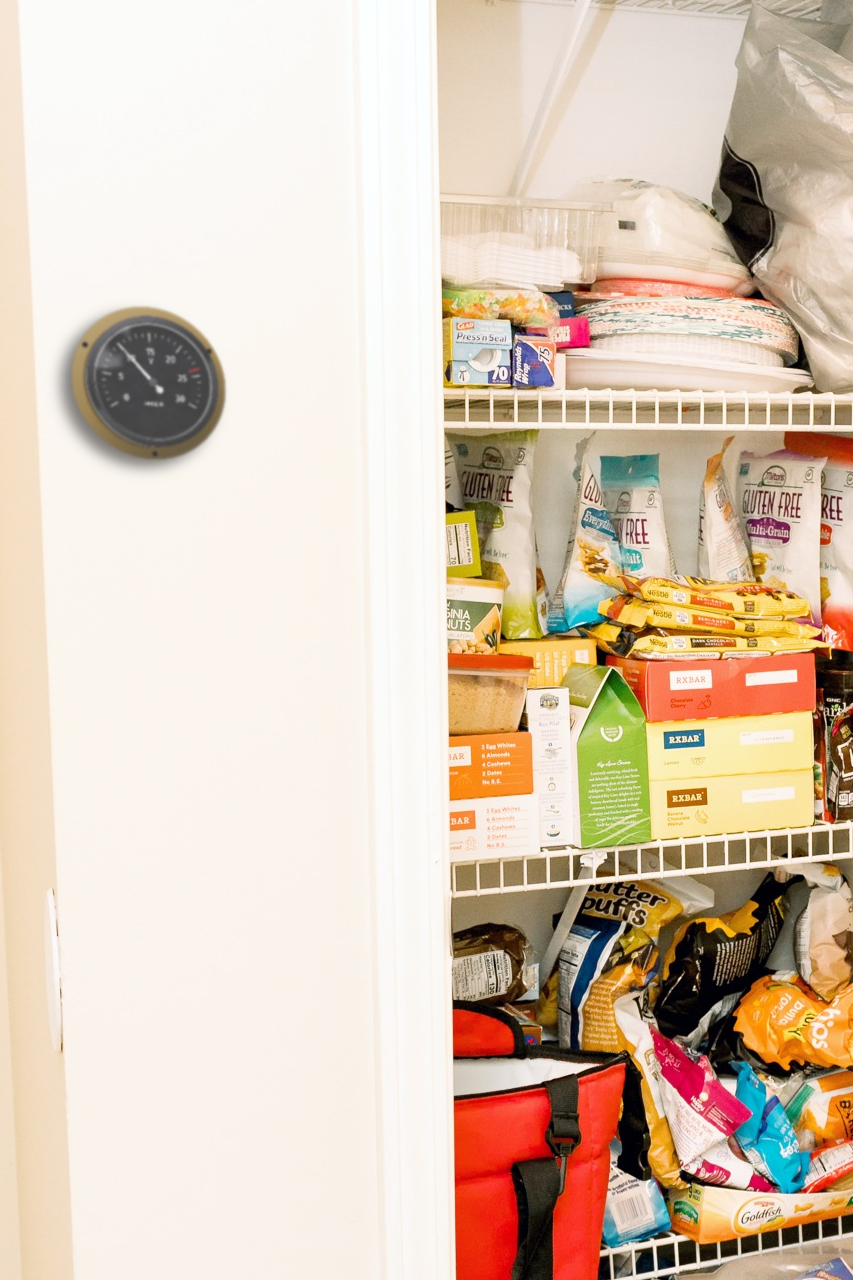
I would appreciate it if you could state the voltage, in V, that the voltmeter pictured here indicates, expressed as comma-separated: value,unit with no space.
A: 10,V
